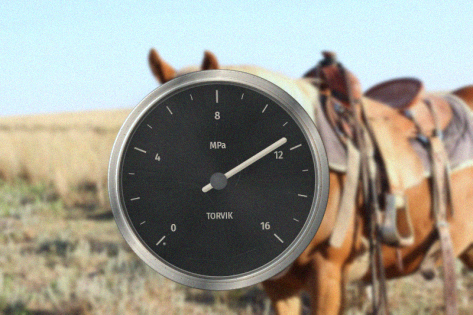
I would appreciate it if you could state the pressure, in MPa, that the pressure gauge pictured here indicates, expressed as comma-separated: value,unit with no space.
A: 11.5,MPa
